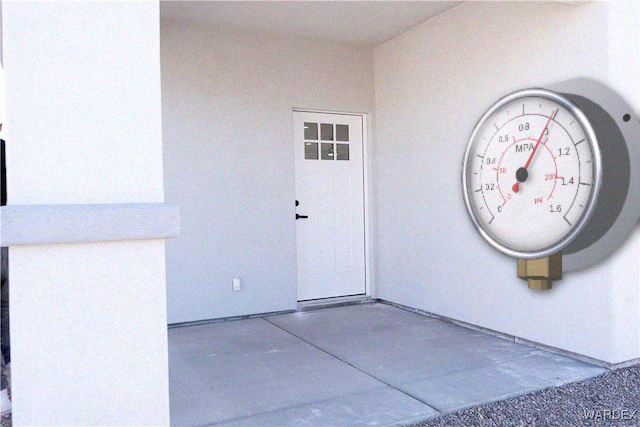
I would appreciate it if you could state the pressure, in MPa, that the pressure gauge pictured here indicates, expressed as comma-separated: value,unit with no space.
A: 1,MPa
